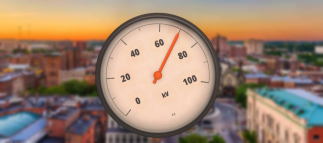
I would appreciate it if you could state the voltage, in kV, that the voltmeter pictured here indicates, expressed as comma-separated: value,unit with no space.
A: 70,kV
